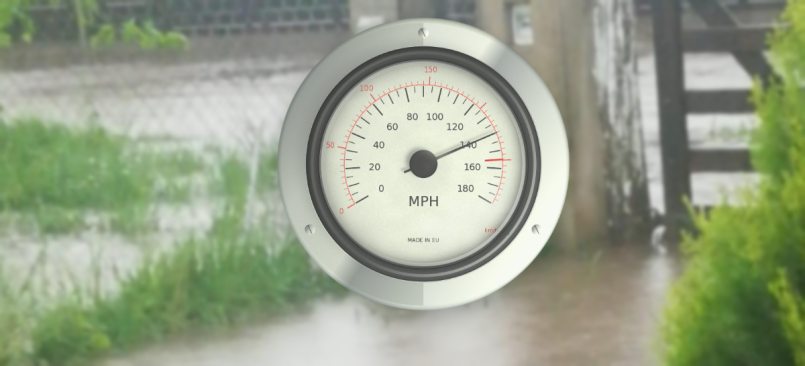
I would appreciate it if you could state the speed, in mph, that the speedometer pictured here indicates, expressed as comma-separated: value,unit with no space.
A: 140,mph
